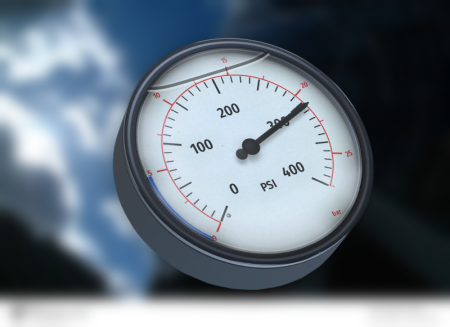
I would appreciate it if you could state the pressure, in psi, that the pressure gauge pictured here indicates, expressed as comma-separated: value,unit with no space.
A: 305,psi
